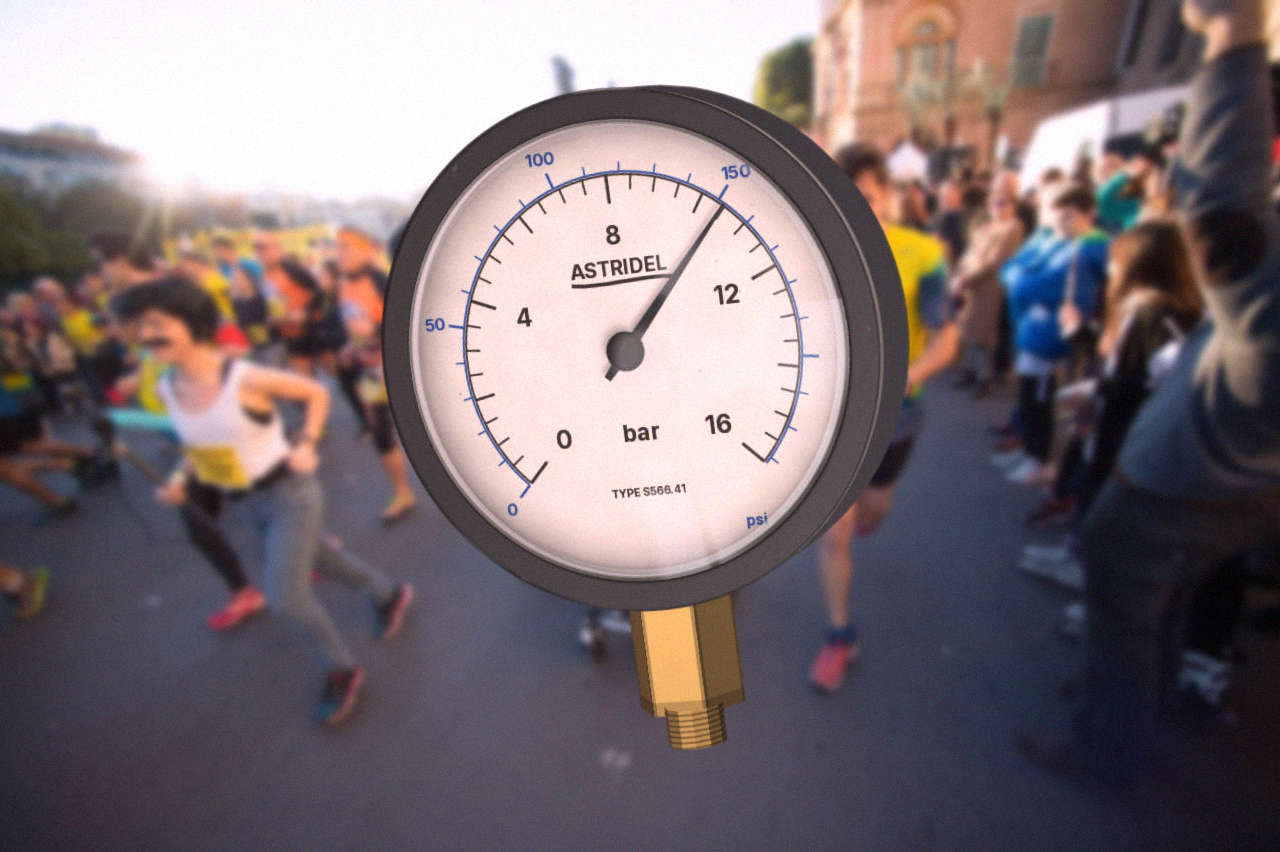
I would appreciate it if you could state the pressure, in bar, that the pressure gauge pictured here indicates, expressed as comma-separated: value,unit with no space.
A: 10.5,bar
